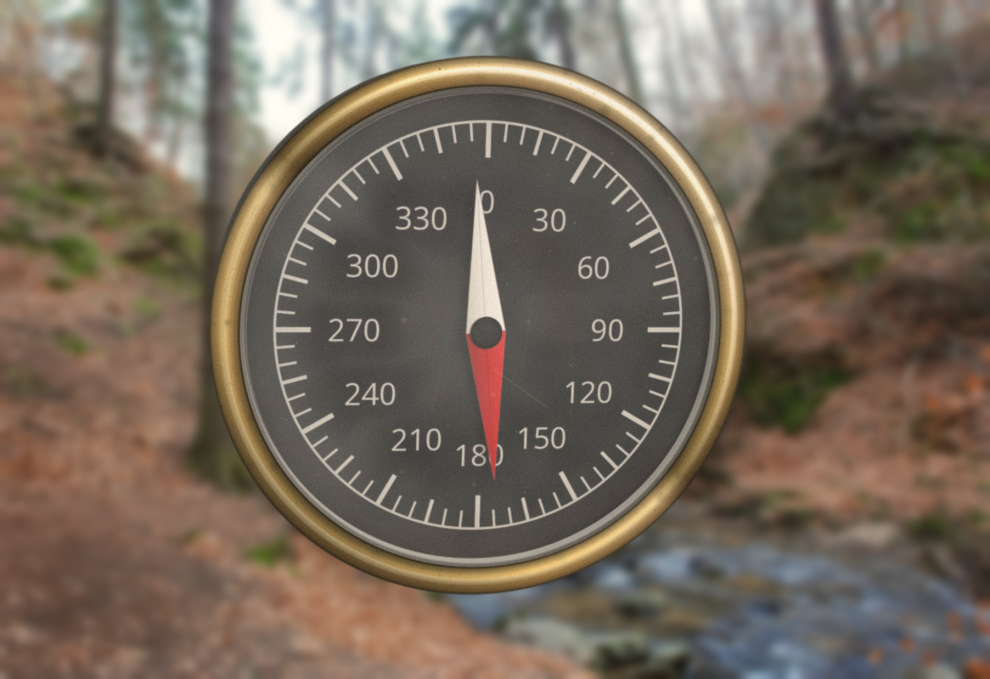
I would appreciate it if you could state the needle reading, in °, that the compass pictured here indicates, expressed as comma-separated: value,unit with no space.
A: 175,°
